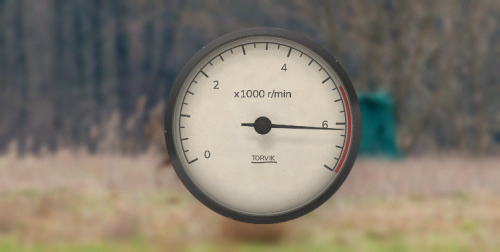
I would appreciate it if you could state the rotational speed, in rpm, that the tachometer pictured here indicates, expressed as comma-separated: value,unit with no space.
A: 6125,rpm
